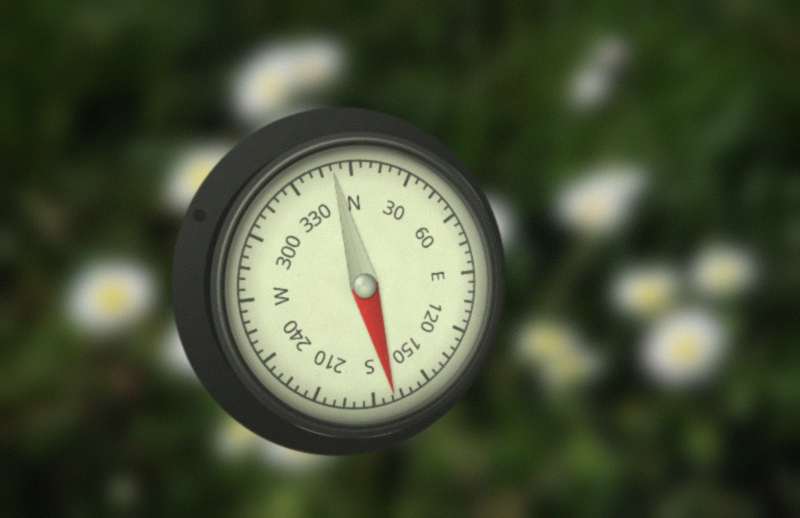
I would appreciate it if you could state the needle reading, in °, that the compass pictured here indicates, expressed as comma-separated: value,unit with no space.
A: 170,°
